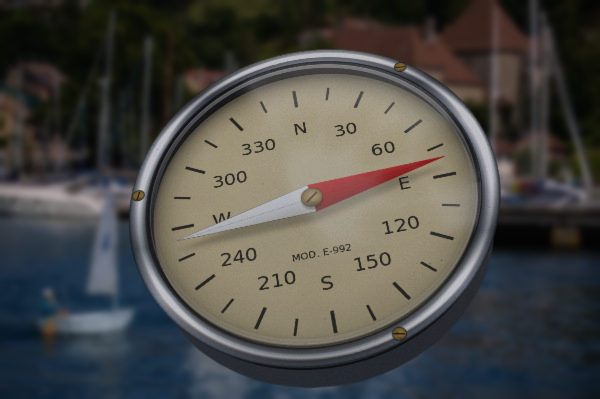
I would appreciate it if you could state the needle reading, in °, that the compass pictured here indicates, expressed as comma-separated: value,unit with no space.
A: 82.5,°
